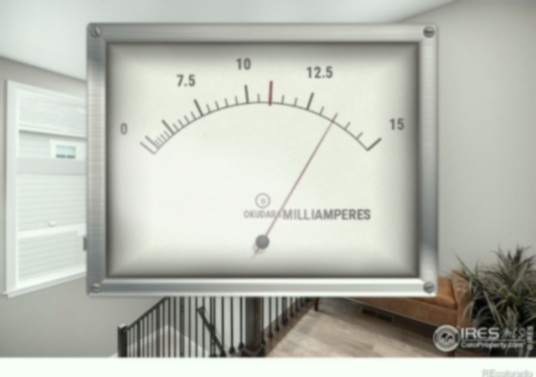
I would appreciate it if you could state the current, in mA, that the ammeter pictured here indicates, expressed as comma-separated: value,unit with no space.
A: 13.5,mA
